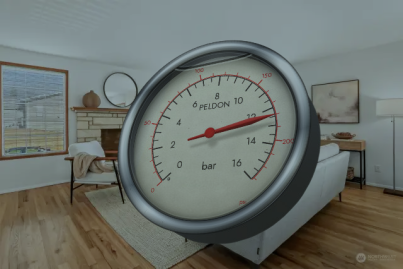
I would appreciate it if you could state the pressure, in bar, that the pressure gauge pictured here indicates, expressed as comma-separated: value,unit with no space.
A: 12.5,bar
